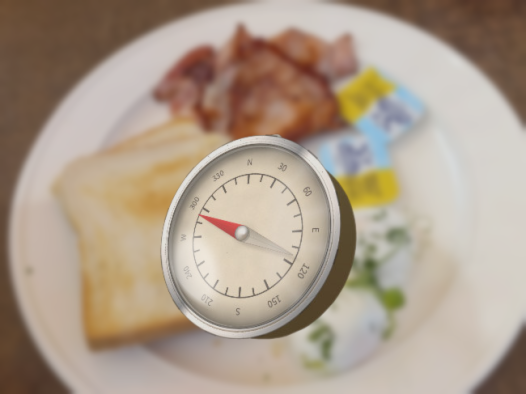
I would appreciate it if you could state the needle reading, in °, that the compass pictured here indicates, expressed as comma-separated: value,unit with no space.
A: 292.5,°
